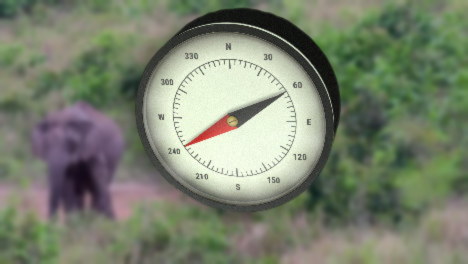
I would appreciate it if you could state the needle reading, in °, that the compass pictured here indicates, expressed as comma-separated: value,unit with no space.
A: 240,°
